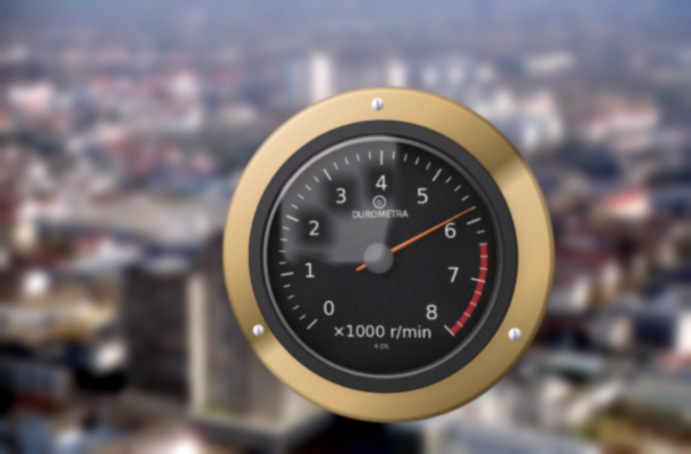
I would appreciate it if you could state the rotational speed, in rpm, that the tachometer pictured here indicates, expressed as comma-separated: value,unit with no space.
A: 5800,rpm
